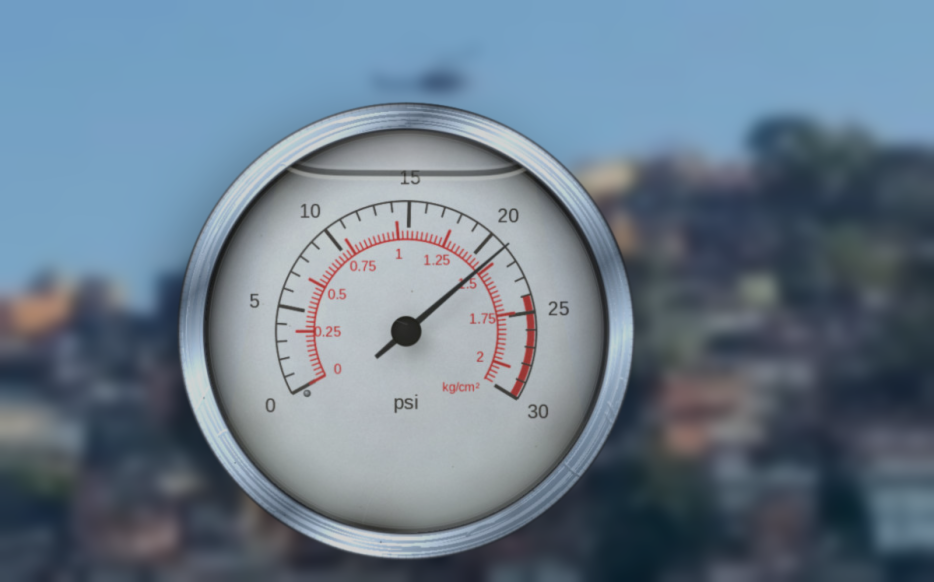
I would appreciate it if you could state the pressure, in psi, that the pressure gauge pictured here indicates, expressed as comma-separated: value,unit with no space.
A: 21,psi
